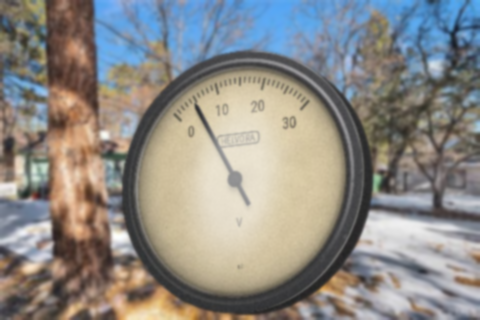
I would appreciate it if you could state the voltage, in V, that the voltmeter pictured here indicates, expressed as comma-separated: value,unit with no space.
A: 5,V
